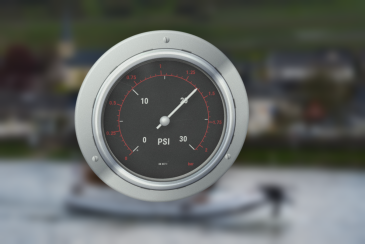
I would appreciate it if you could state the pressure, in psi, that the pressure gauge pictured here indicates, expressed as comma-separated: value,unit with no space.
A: 20,psi
